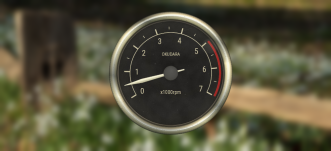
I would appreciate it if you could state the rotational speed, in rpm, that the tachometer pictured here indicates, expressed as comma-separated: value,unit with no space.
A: 500,rpm
